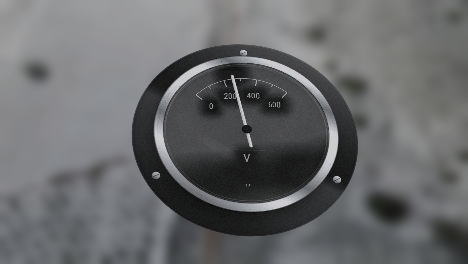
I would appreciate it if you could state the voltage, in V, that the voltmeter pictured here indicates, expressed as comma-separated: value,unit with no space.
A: 250,V
